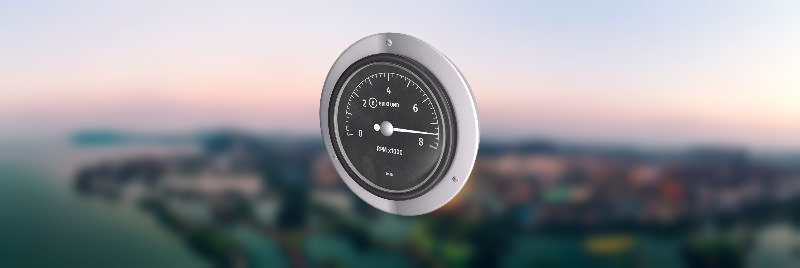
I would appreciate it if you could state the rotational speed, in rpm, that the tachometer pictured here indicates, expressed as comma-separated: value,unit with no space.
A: 7400,rpm
